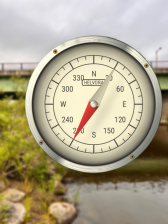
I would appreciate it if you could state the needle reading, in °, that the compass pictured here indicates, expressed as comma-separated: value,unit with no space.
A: 210,°
